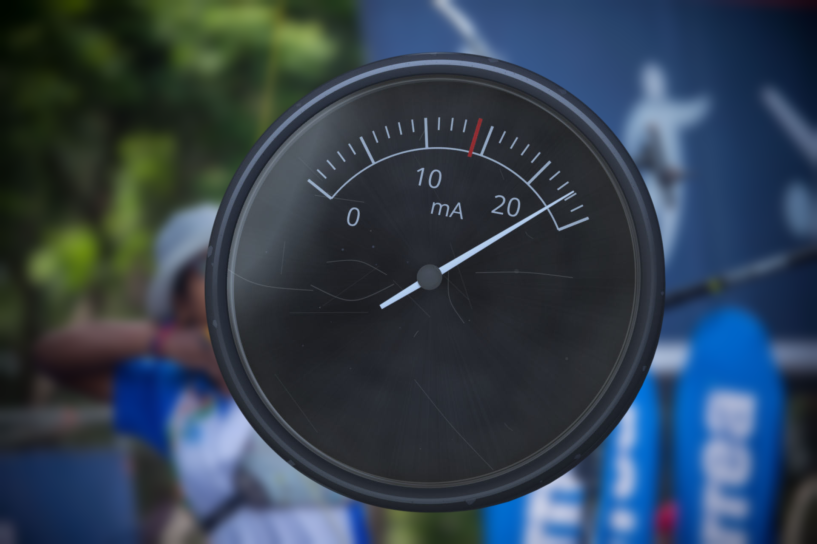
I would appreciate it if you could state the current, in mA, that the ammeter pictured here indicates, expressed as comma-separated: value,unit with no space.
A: 23,mA
